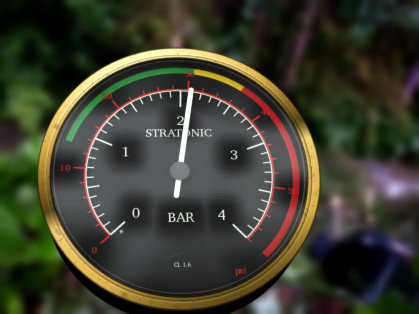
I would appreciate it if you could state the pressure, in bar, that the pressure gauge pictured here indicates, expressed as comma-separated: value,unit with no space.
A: 2.1,bar
